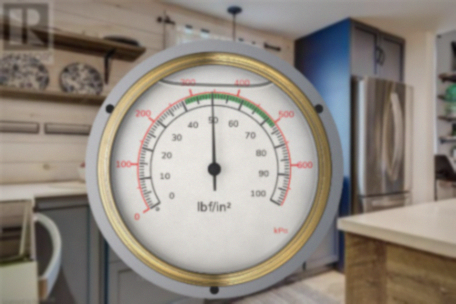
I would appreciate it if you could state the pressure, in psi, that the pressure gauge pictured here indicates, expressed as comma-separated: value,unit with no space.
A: 50,psi
